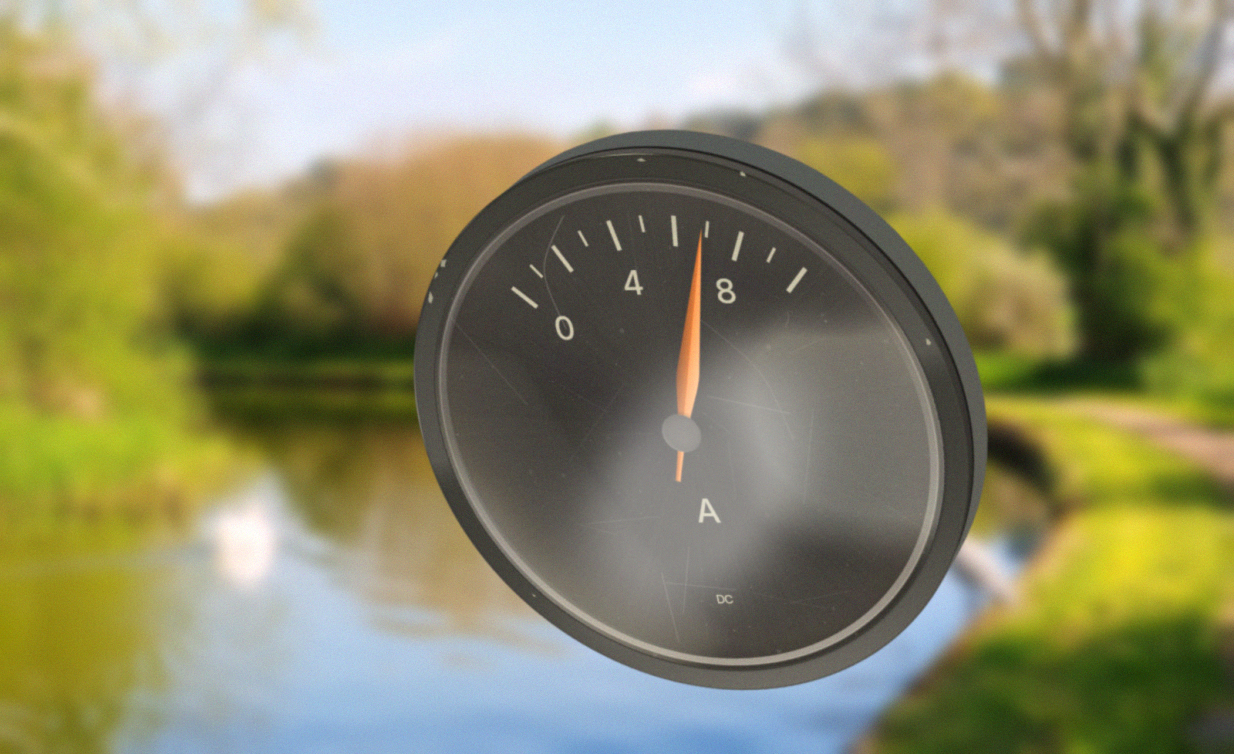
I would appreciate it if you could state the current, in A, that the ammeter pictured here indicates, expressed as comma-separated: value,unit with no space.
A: 7,A
